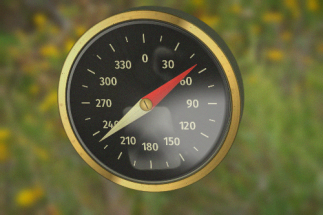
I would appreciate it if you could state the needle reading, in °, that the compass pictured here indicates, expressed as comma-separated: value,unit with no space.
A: 52.5,°
